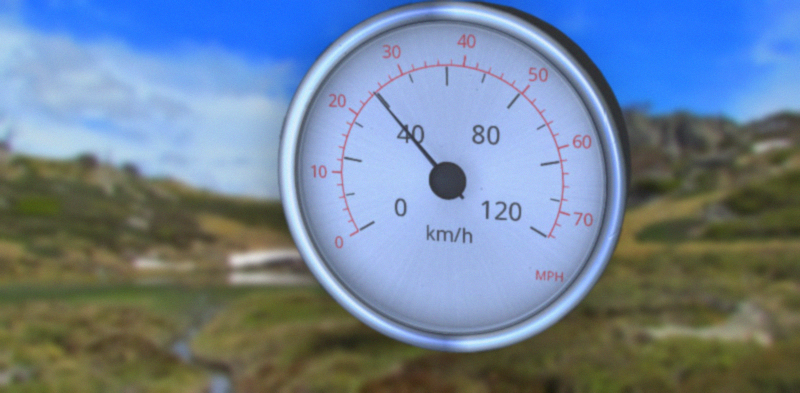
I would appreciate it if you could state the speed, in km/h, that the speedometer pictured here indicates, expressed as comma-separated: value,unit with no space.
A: 40,km/h
